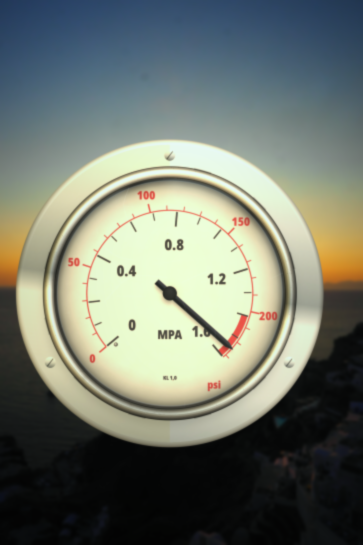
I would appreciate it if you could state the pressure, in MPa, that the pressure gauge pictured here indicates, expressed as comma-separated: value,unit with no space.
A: 1.55,MPa
